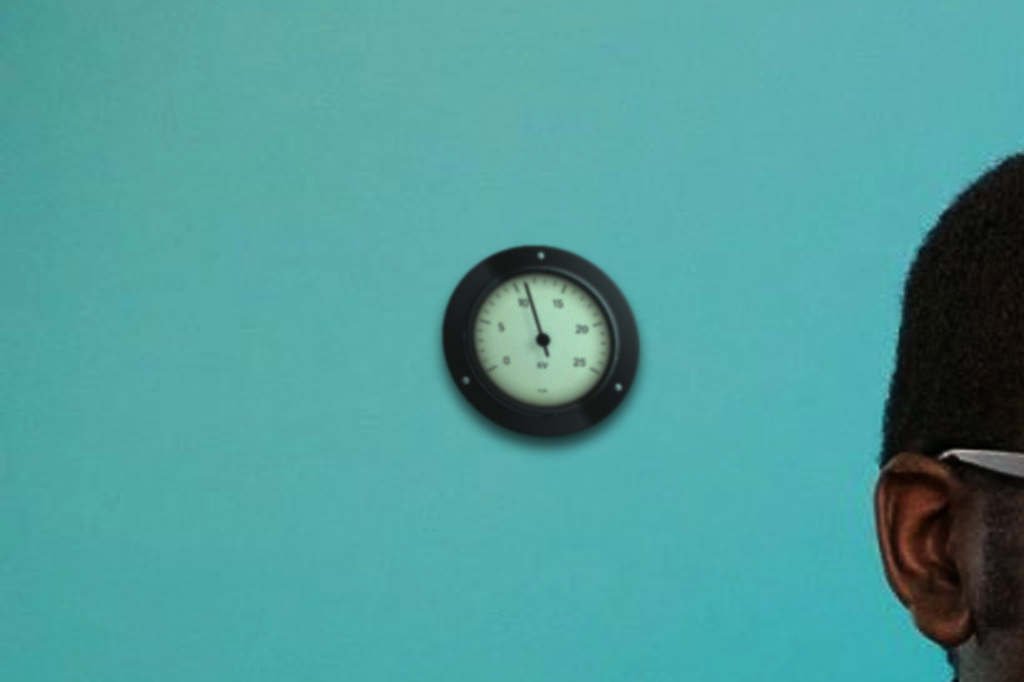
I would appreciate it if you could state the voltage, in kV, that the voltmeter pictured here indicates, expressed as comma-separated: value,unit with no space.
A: 11,kV
